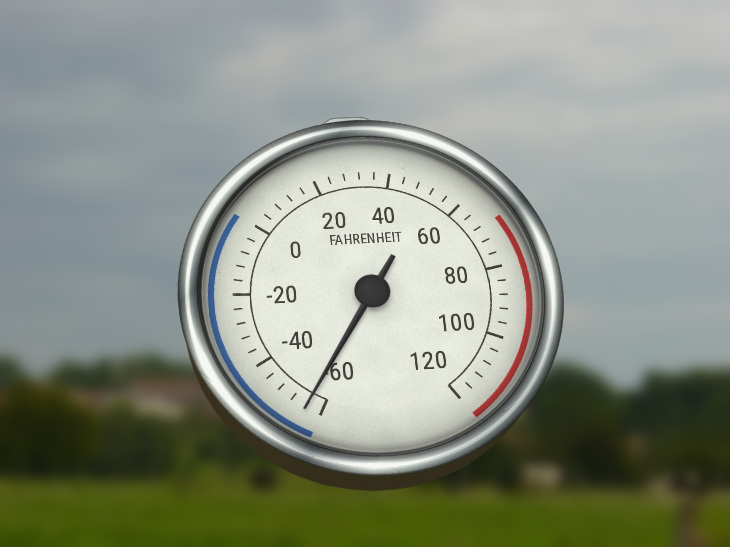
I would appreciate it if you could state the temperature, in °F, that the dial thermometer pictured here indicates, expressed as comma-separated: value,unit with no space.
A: -56,°F
